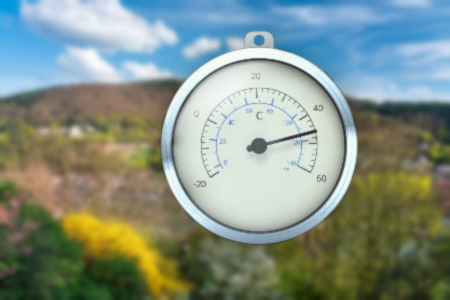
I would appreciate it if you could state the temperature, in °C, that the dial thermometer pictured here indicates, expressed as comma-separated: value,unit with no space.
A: 46,°C
